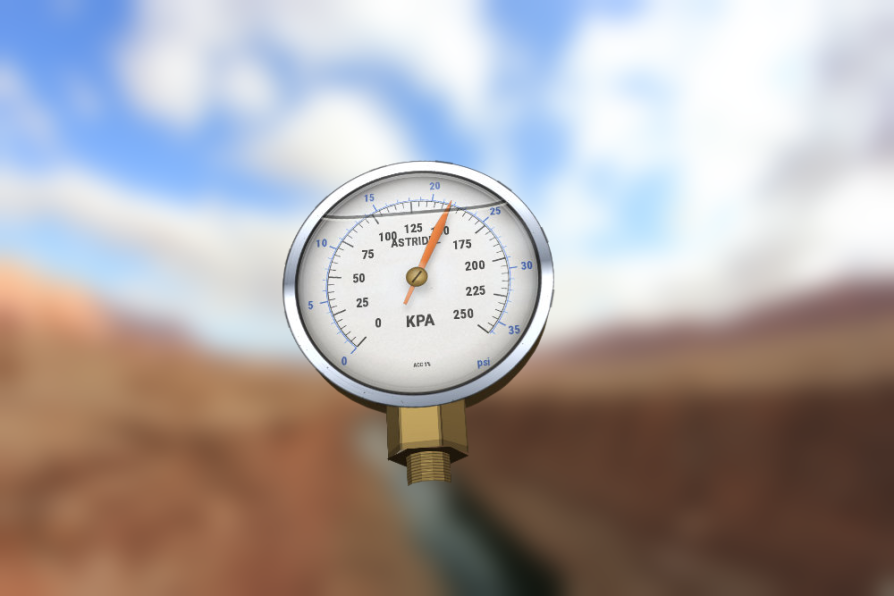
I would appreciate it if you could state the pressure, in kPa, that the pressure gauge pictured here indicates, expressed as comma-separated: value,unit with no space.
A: 150,kPa
